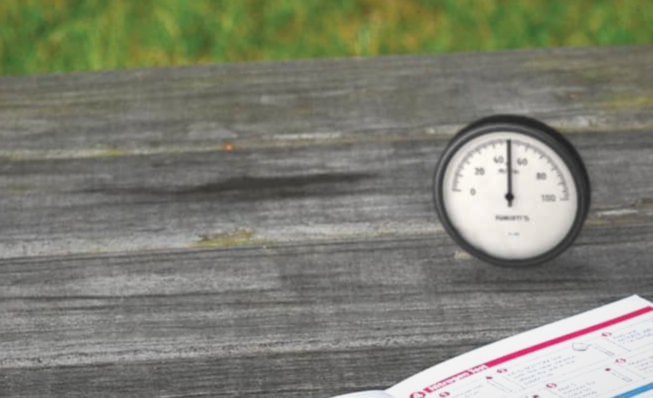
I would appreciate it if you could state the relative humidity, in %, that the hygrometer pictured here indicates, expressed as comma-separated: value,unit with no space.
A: 50,%
